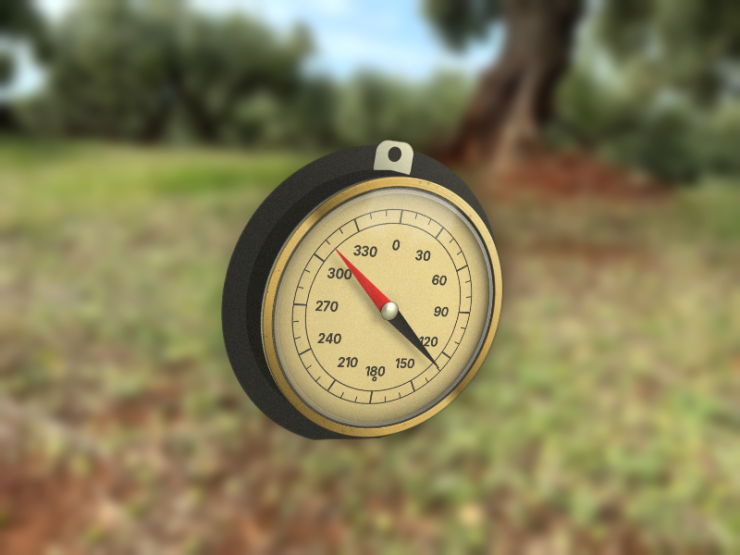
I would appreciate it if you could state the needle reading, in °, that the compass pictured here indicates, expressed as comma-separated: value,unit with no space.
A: 310,°
